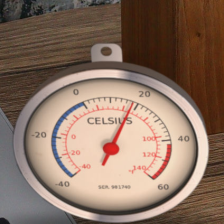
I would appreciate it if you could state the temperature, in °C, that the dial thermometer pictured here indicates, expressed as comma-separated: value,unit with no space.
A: 18,°C
